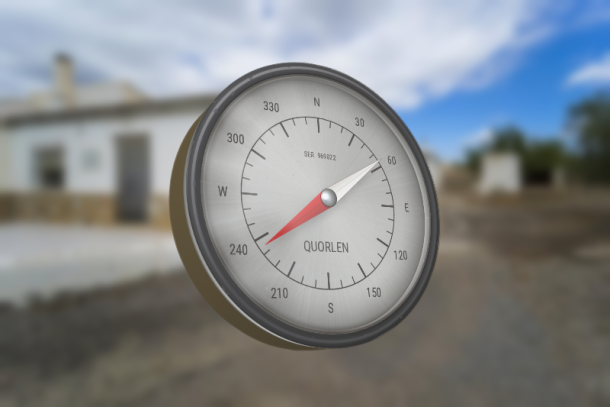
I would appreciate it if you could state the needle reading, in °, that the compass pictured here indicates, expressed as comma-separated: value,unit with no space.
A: 235,°
